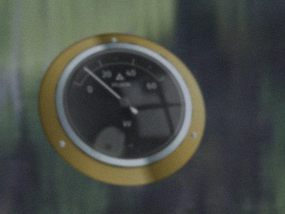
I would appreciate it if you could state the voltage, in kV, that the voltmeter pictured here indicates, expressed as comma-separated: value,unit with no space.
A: 10,kV
